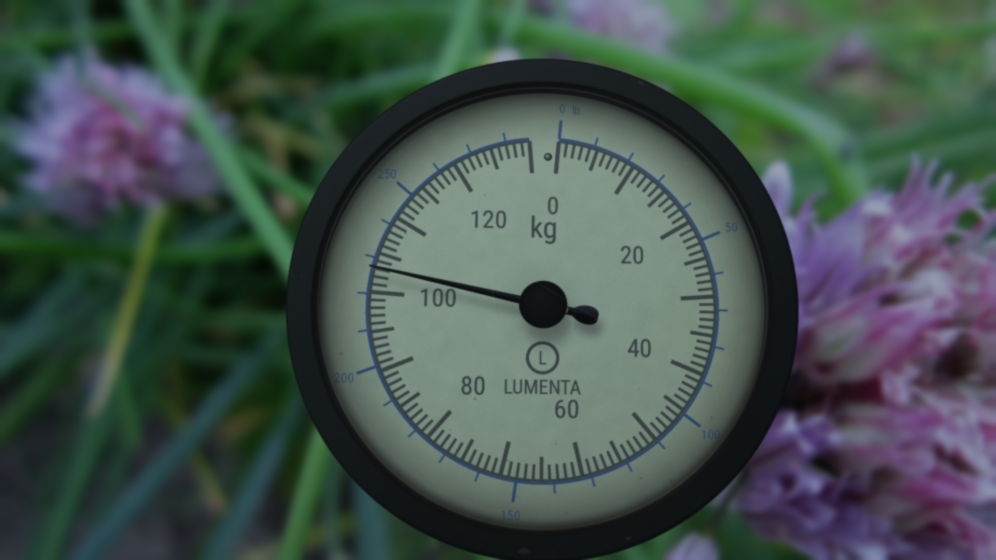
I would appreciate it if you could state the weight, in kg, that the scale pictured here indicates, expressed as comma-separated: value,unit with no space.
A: 103,kg
